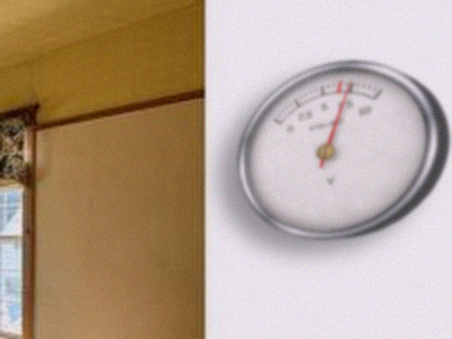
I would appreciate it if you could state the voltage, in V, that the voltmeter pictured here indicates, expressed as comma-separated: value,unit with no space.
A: 7.5,V
